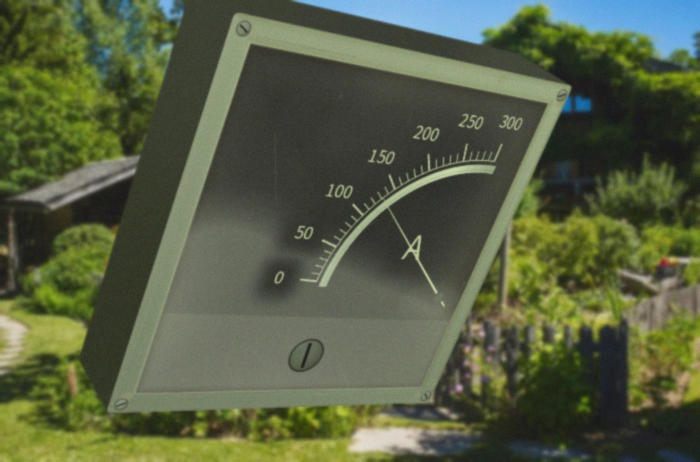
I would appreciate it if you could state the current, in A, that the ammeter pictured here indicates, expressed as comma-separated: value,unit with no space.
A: 130,A
